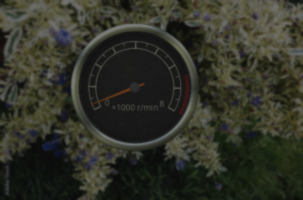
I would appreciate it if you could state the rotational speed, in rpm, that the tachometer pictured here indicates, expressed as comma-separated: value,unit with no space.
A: 250,rpm
